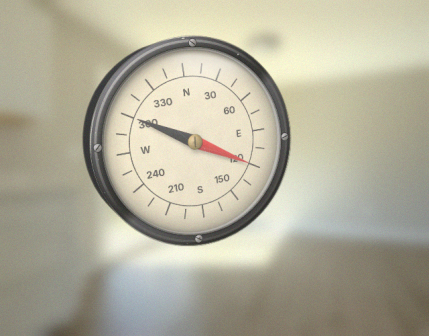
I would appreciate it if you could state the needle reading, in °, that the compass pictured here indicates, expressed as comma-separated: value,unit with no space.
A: 120,°
